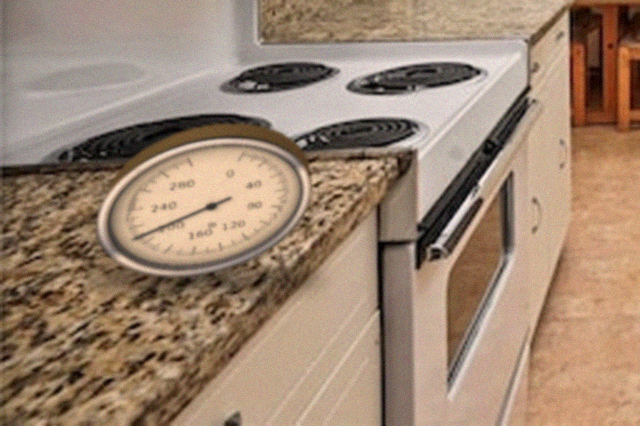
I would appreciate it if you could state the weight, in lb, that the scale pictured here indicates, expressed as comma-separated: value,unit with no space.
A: 210,lb
